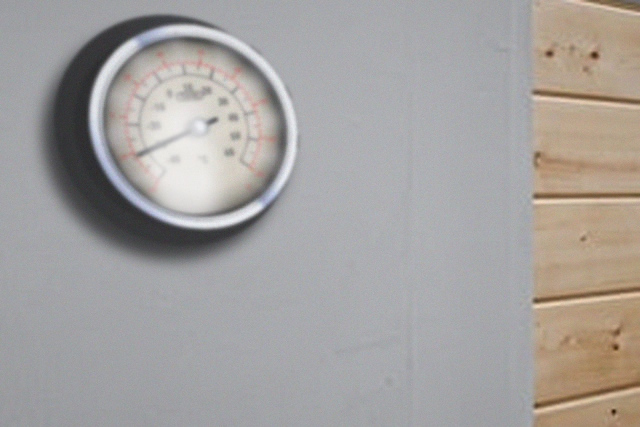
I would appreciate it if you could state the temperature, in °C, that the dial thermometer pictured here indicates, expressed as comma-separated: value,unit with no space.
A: -30,°C
